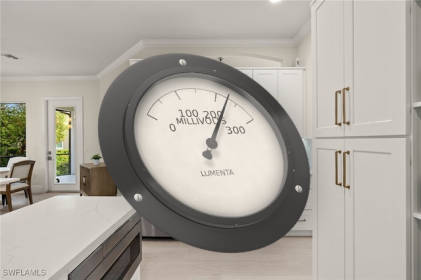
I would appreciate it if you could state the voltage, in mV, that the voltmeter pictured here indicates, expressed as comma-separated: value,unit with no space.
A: 225,mV
